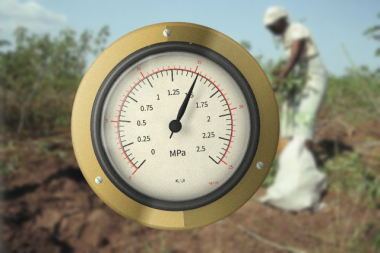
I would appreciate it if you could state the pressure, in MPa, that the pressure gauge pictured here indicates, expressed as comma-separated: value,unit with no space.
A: 1.5,MPa
